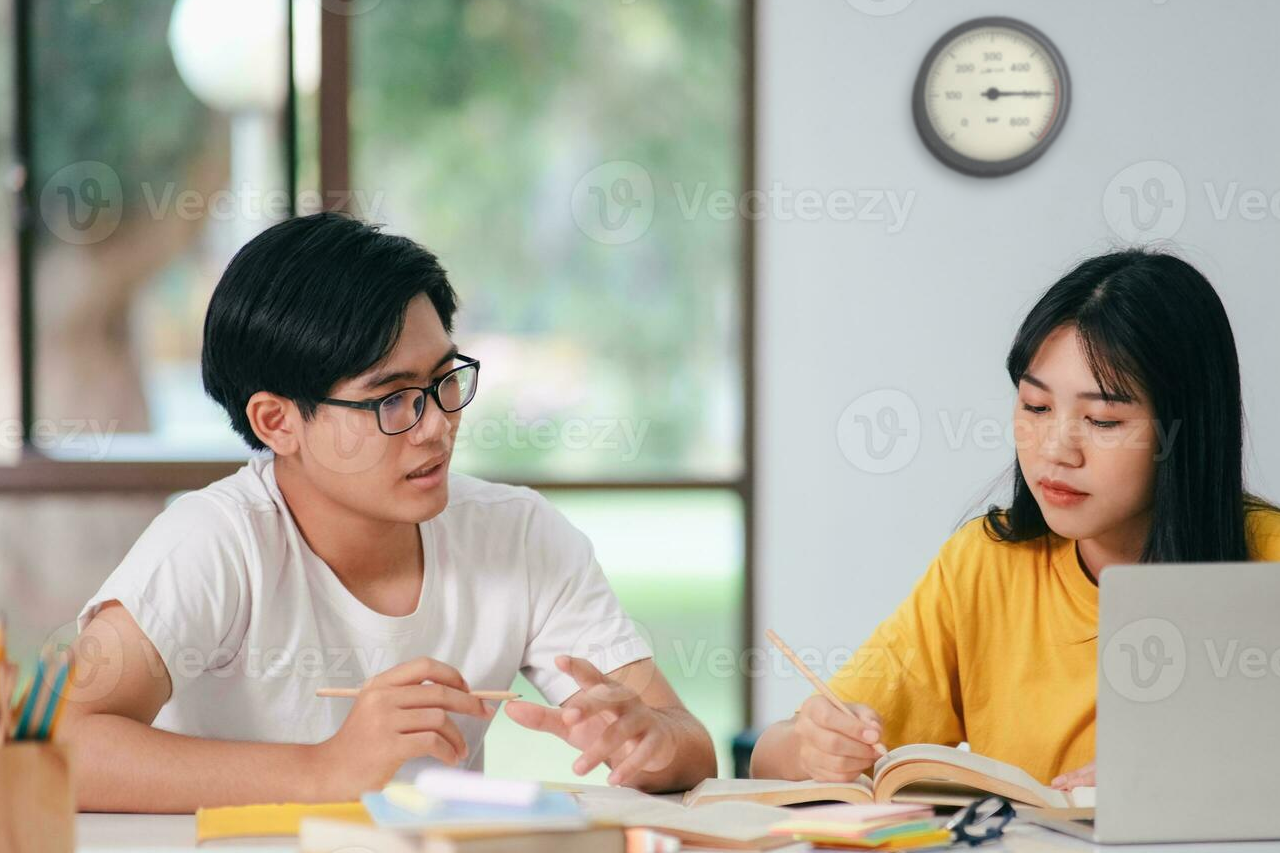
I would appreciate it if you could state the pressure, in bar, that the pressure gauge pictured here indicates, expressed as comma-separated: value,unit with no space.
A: 500,bar
